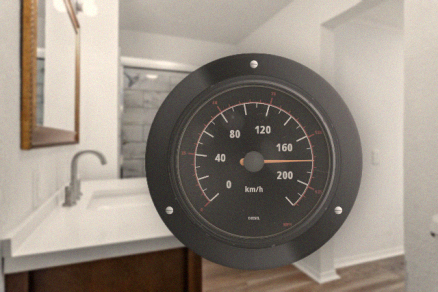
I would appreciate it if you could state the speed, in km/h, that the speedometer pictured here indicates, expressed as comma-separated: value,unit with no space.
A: 180,km/h
